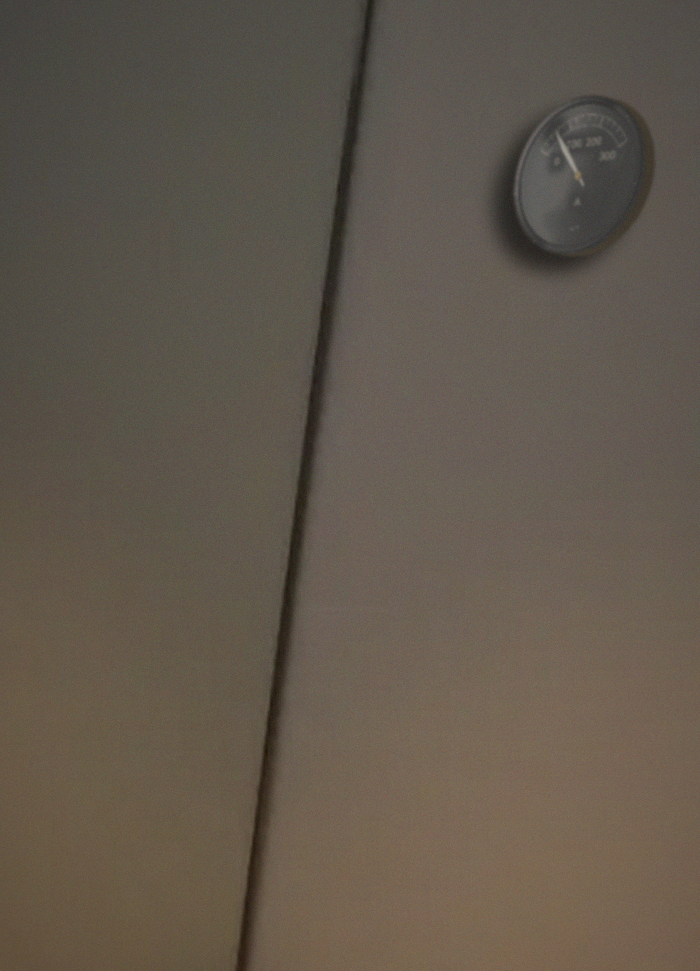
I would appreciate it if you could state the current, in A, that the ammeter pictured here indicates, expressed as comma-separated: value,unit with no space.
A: 60,A
